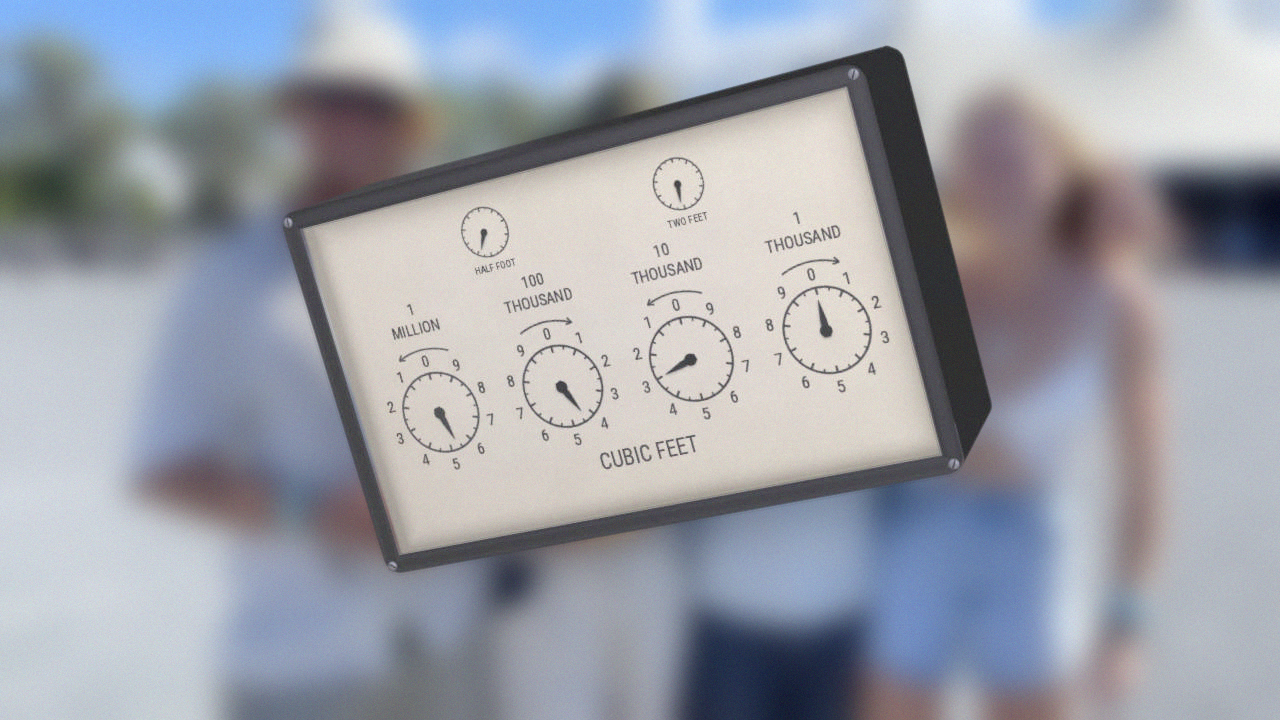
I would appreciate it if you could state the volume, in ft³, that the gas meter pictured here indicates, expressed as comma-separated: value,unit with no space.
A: 543000,ft³
